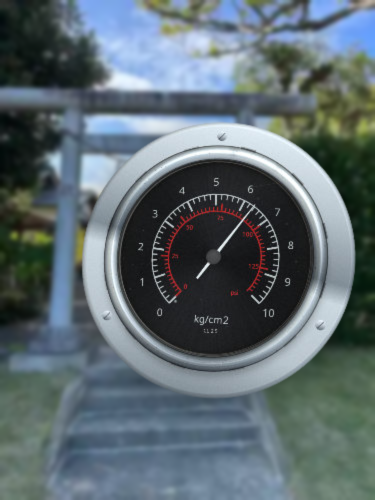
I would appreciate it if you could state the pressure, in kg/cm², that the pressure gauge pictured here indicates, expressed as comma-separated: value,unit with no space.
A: 6.4,kg/cm²
